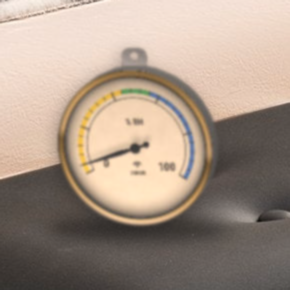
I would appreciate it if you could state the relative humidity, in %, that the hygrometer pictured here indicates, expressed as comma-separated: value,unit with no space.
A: 4,%
